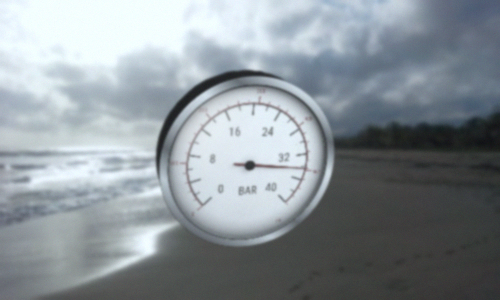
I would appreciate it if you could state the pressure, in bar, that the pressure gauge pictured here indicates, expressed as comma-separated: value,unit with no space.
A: 34,bar
